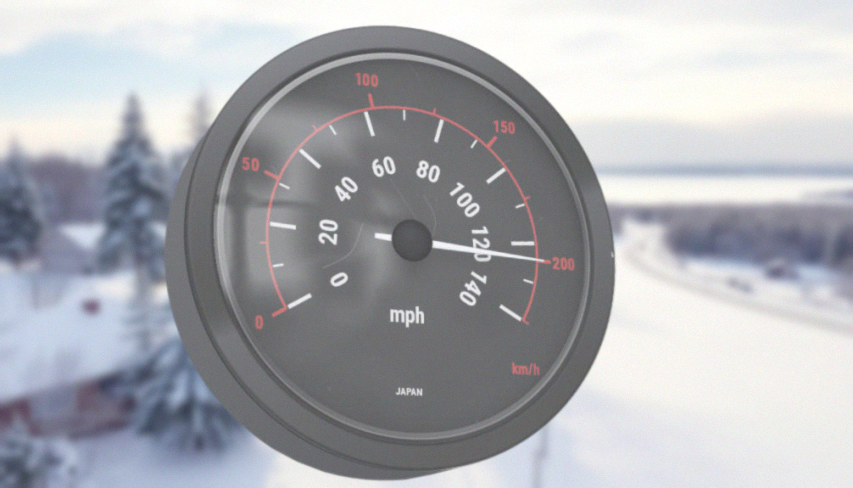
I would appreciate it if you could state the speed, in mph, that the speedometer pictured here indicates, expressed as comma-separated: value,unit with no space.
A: 125,mph
